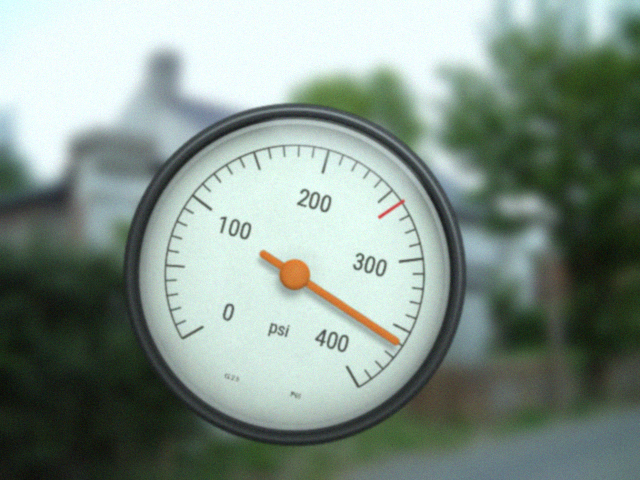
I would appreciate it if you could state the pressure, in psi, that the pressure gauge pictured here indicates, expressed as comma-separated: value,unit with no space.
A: 360,psi
